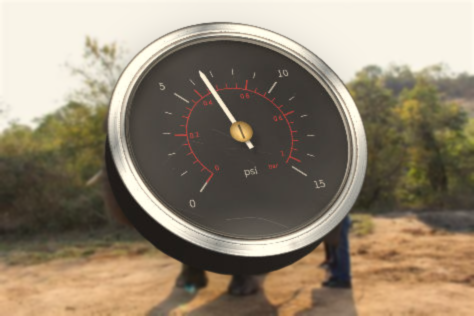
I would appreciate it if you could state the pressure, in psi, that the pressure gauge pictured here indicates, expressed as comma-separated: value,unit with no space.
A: 6.5,psi
